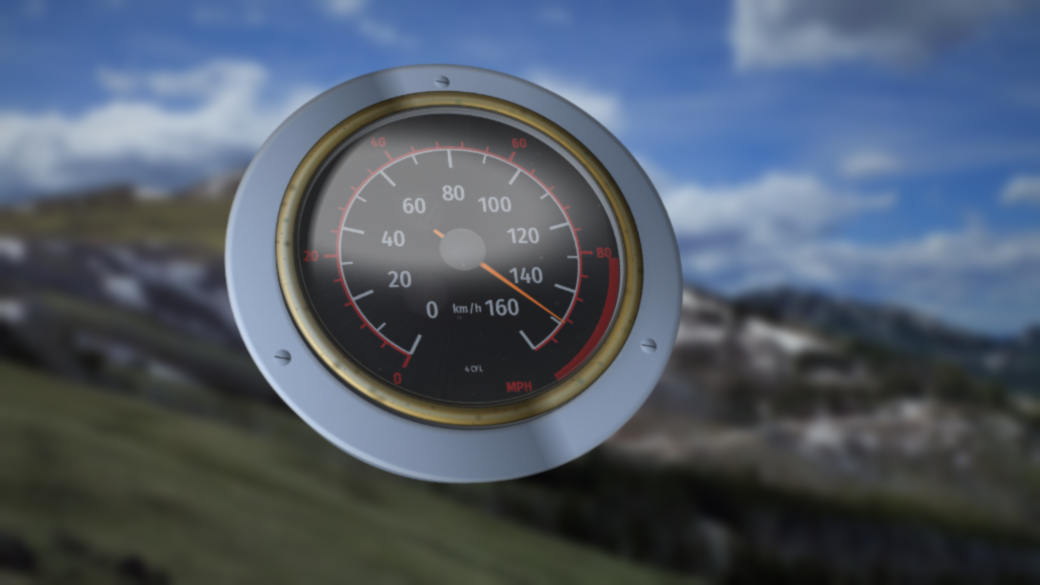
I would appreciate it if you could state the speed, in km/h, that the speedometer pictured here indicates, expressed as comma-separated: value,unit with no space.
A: 150,km/h
